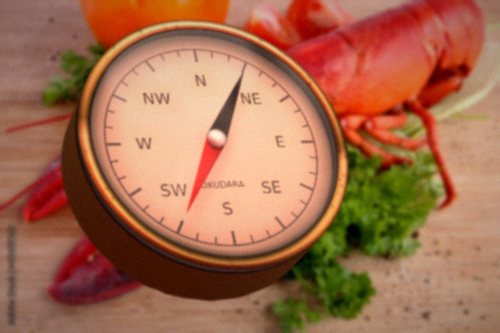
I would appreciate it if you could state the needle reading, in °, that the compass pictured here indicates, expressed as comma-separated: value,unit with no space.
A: 210,°
